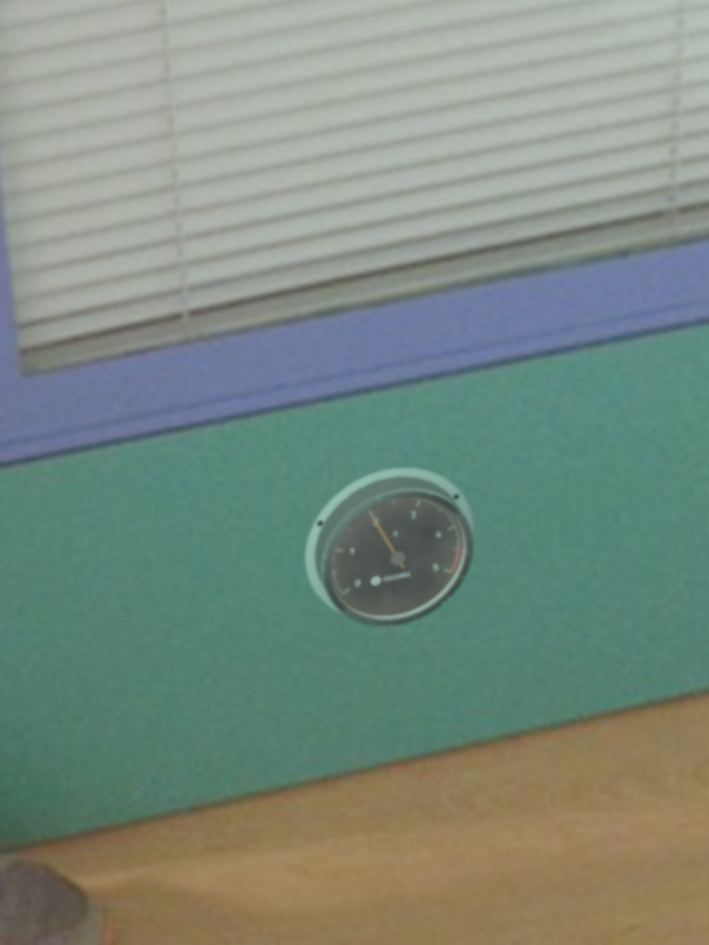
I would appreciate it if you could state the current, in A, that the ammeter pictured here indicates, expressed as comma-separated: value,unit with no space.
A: 2,A
